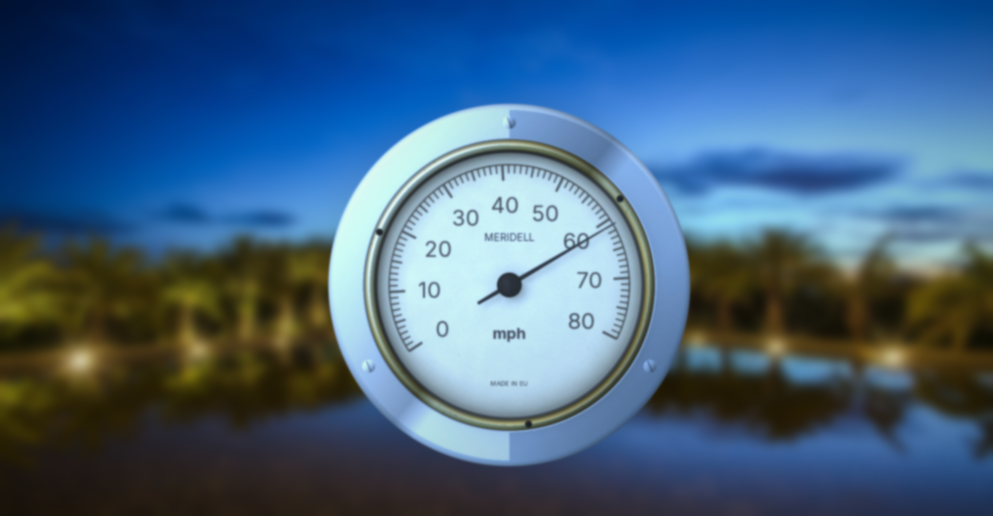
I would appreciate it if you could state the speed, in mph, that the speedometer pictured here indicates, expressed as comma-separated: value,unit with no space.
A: 61,mph
